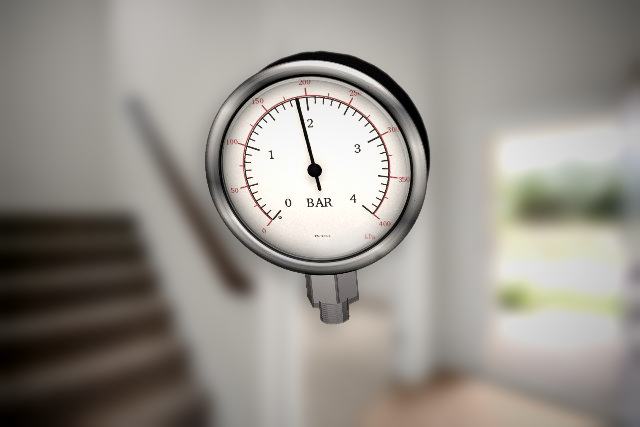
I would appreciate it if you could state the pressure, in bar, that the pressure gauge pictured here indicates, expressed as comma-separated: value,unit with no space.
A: 1.9,bar
